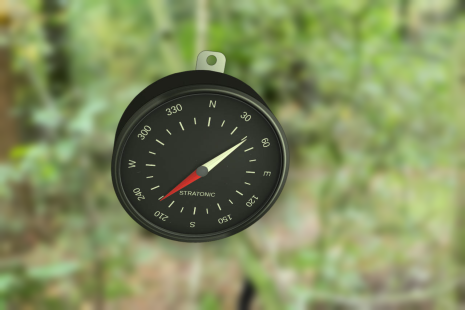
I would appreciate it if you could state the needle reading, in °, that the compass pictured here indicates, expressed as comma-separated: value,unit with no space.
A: 225,°
